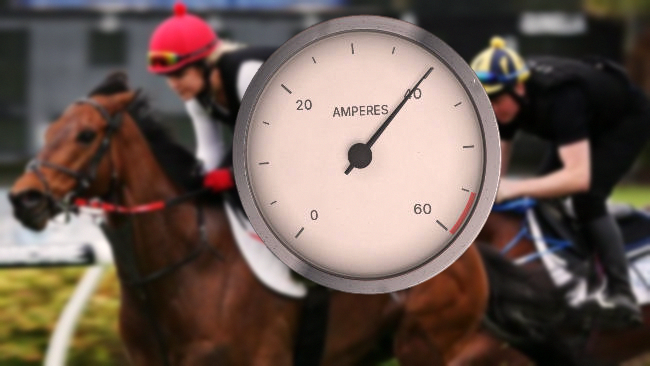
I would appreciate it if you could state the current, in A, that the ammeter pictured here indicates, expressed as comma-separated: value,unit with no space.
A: 40,A
